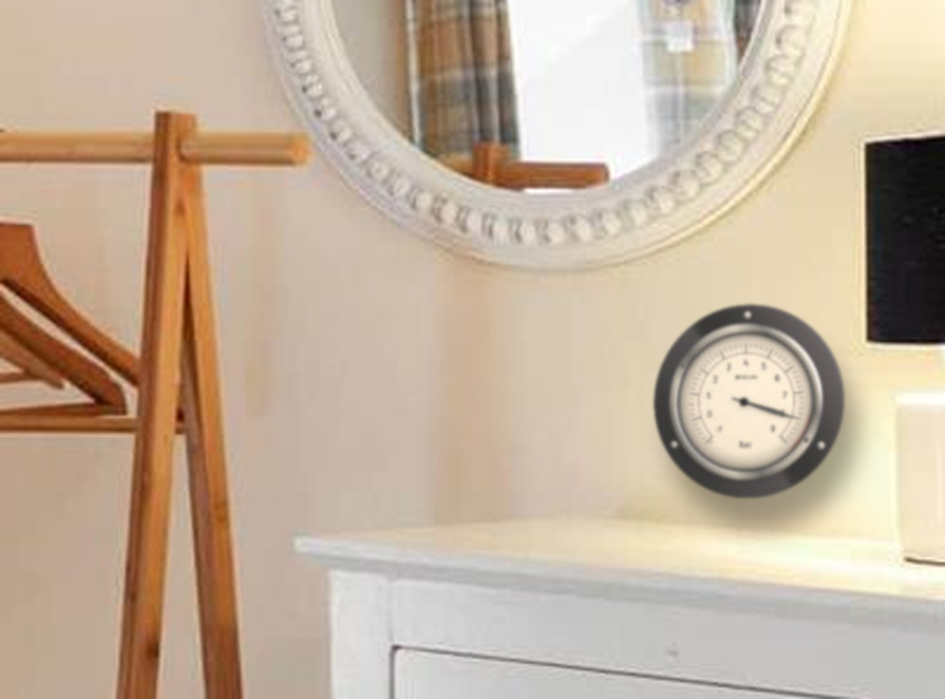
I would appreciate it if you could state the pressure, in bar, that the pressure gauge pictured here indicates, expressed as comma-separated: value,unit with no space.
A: 8,bar
